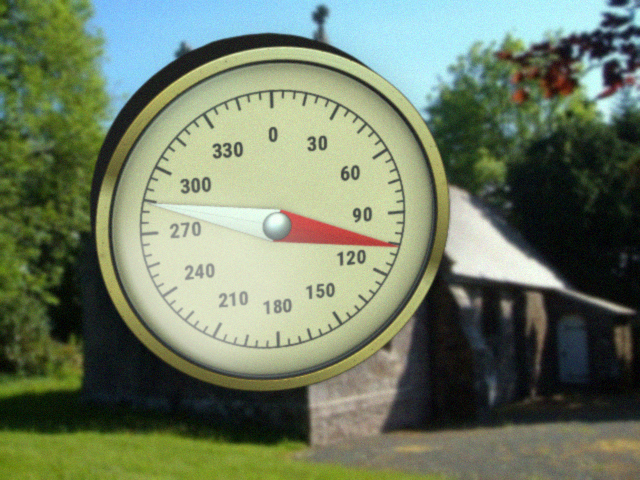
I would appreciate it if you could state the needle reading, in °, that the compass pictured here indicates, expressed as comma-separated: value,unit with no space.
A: 105,°
